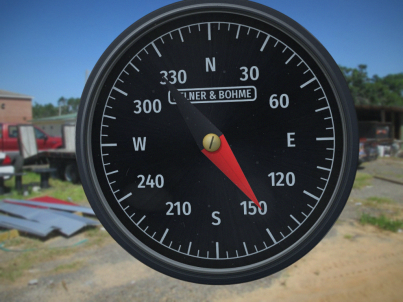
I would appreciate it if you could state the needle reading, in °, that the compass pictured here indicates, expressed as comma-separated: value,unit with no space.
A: 145,°
